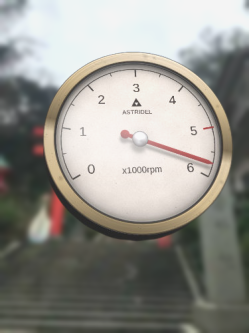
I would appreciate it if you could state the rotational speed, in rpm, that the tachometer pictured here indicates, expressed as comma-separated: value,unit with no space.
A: 5750,rpm
